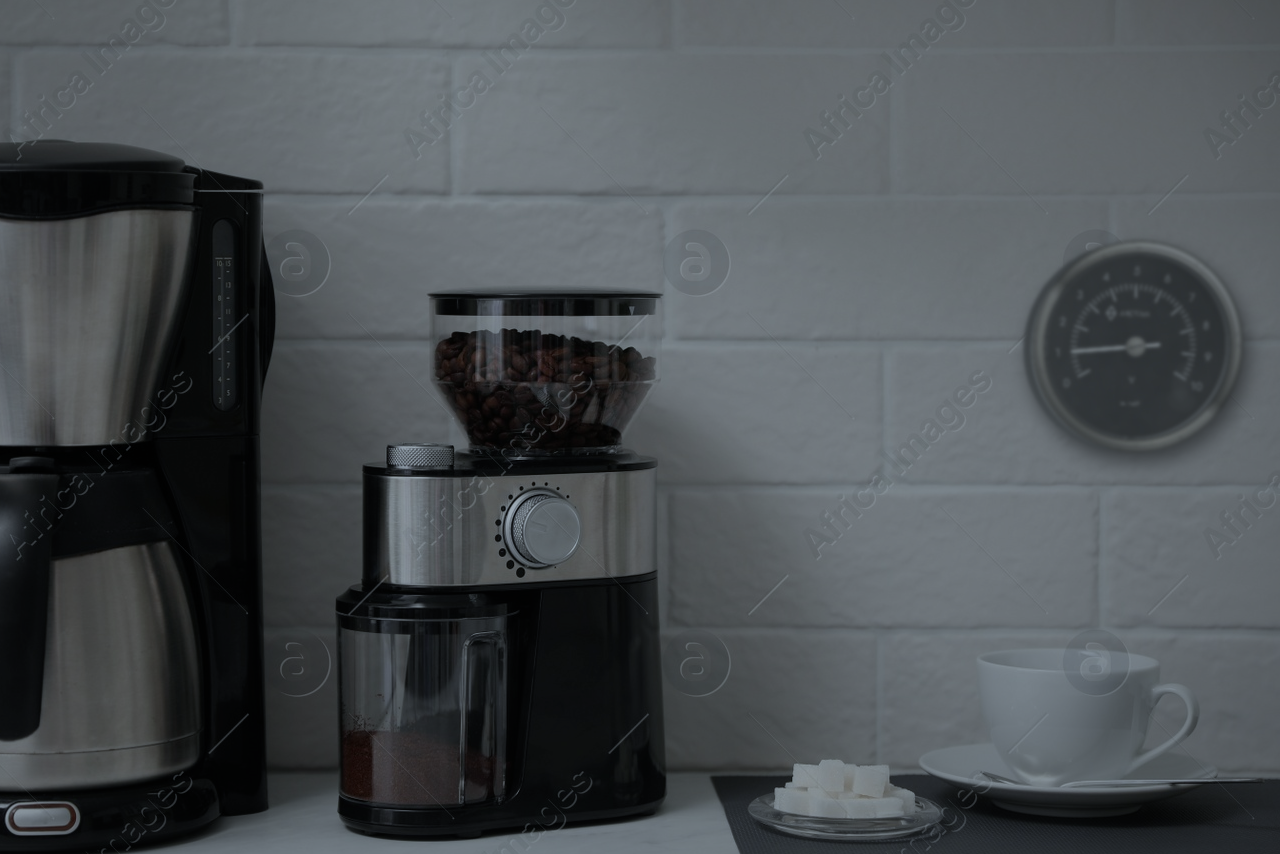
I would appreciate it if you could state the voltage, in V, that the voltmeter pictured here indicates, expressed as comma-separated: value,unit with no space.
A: 1,V
